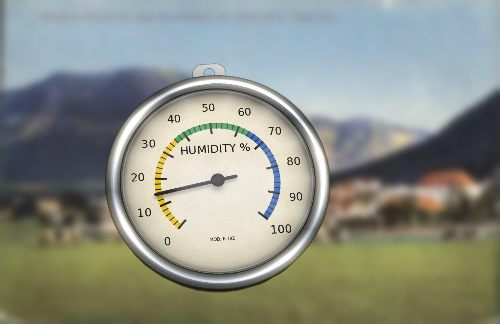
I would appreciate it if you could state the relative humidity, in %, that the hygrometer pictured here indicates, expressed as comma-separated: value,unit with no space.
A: 14,%
